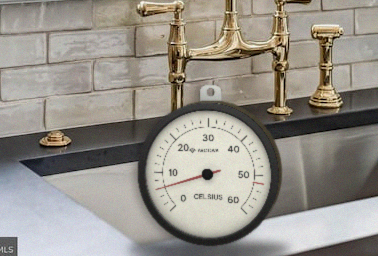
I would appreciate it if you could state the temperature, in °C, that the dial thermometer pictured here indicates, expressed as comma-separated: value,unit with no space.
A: 6,°C
